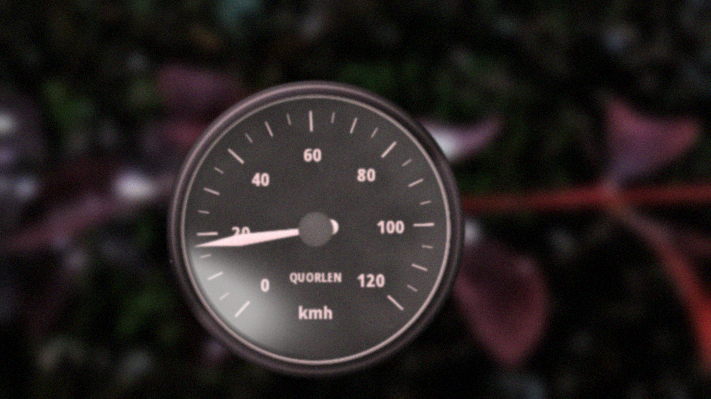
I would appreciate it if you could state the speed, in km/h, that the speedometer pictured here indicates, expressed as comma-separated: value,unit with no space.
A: 17.5,km/h
